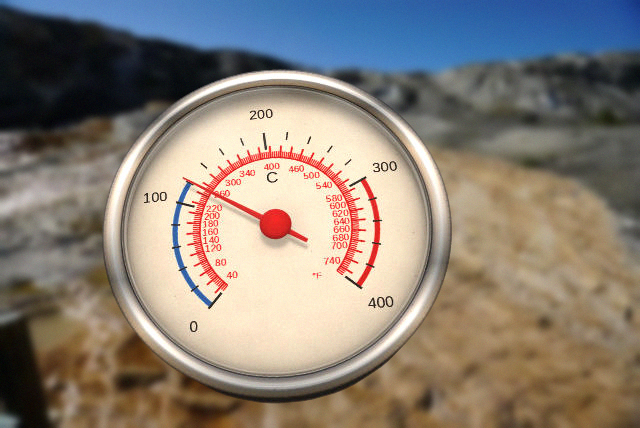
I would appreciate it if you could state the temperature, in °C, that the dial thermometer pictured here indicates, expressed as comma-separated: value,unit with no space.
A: 120,°C
